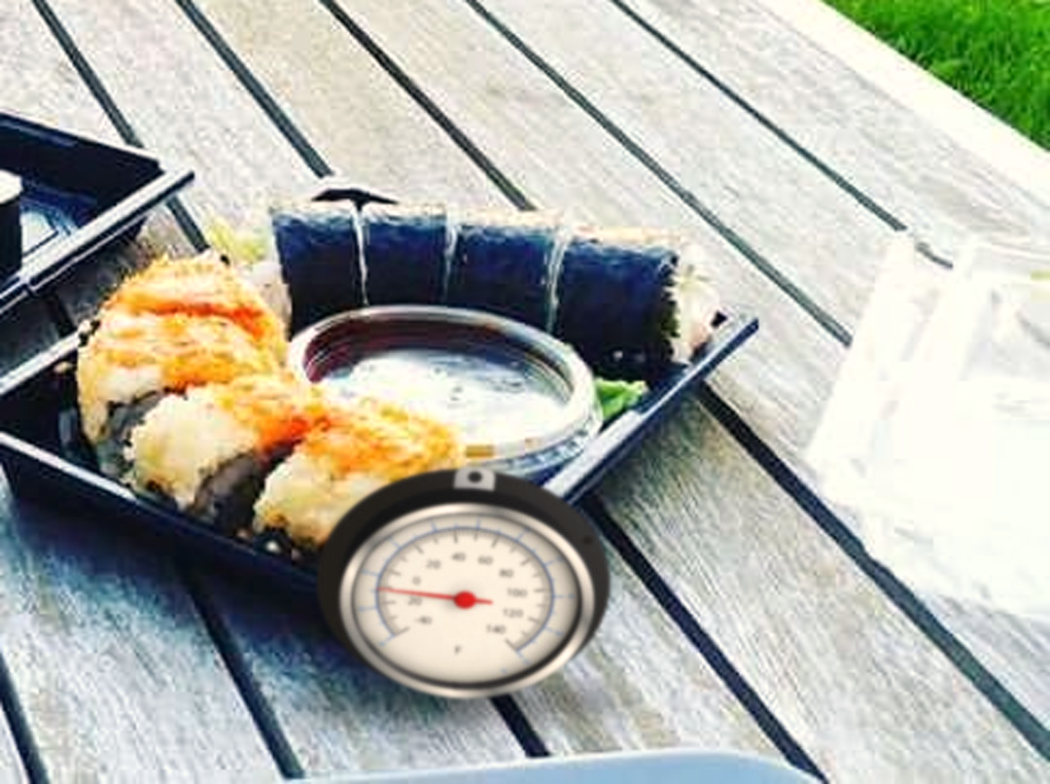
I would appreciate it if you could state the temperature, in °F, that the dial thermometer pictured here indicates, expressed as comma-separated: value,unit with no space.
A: -10,°F
